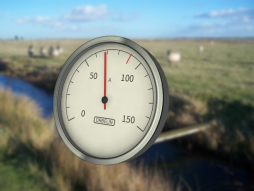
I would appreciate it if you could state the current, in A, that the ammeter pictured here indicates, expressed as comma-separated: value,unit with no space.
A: 70,A
